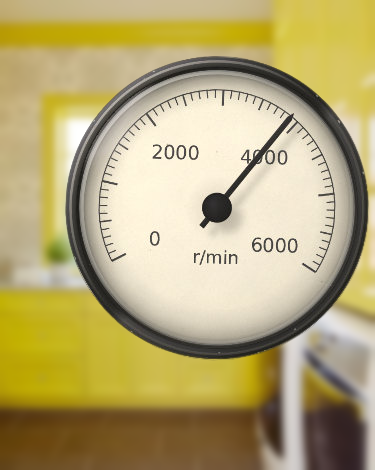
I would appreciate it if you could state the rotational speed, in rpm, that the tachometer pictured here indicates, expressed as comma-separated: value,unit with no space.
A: 3900,rpm
